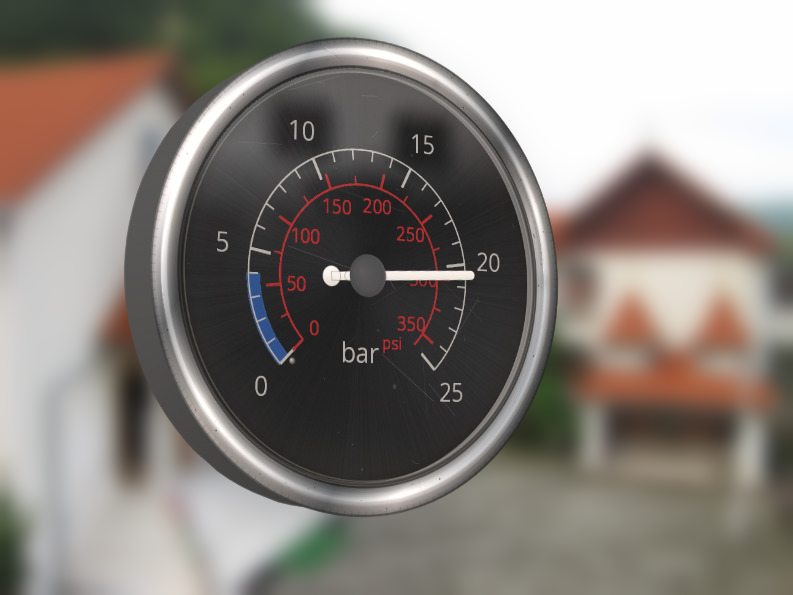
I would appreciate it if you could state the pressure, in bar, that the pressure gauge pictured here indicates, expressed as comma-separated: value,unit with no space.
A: 20.5,bar
